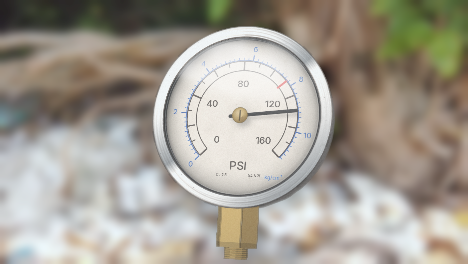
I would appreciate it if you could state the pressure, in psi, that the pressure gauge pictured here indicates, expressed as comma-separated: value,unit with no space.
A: 130,psi
